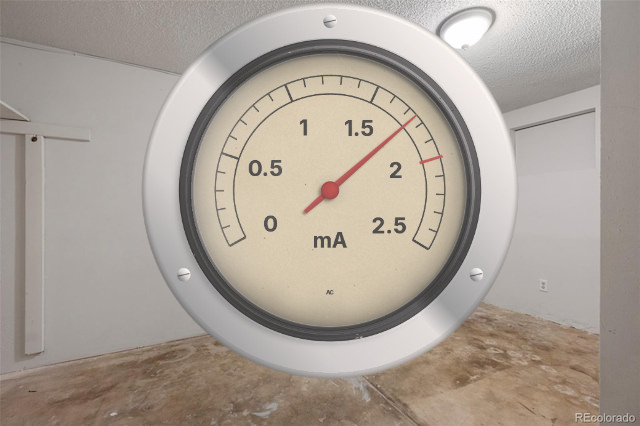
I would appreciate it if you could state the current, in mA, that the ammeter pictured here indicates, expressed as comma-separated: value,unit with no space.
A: 1.75,mA
